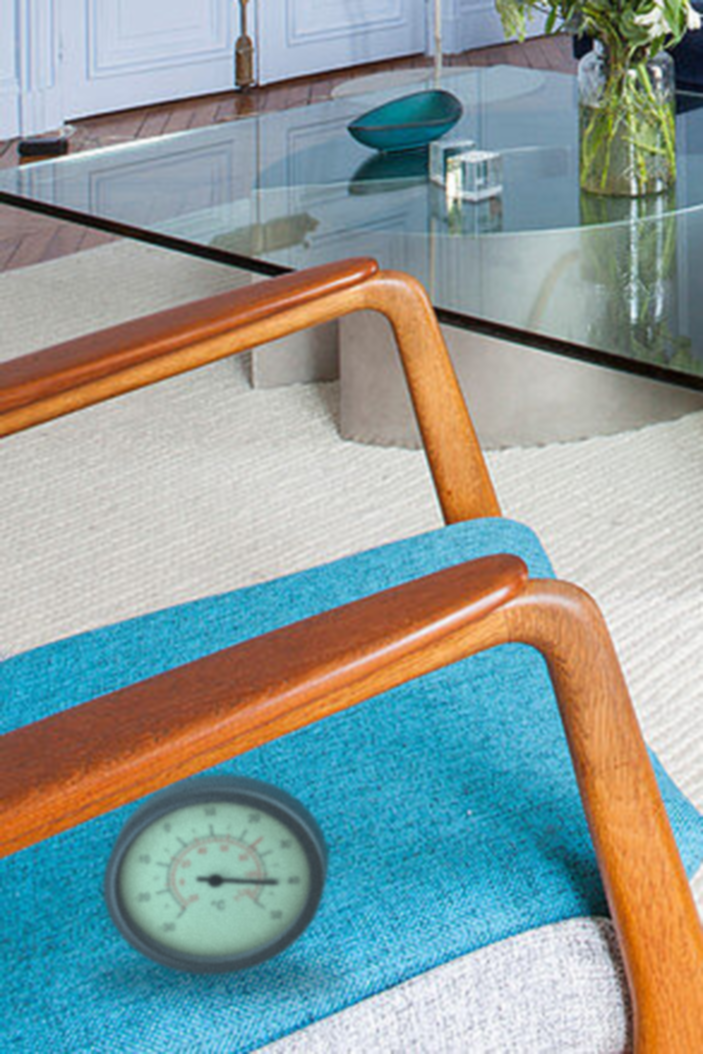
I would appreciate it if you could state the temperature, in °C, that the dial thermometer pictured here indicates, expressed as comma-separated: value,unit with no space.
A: 40,°C
